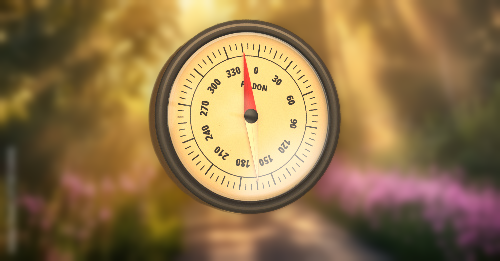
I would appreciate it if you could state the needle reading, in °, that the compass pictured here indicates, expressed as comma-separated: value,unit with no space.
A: 345,°
